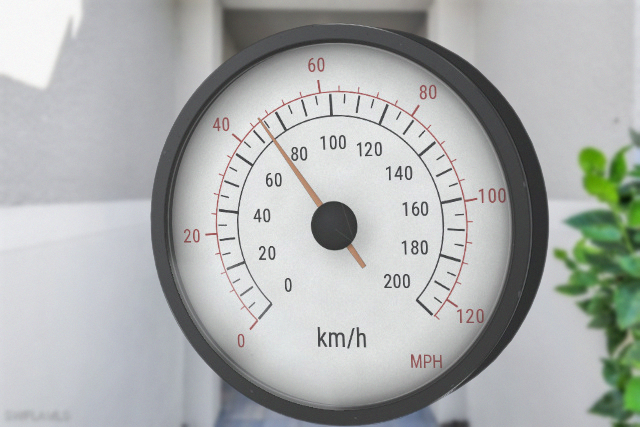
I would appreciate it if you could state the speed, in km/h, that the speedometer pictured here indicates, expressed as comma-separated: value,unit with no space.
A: 75,km/h
